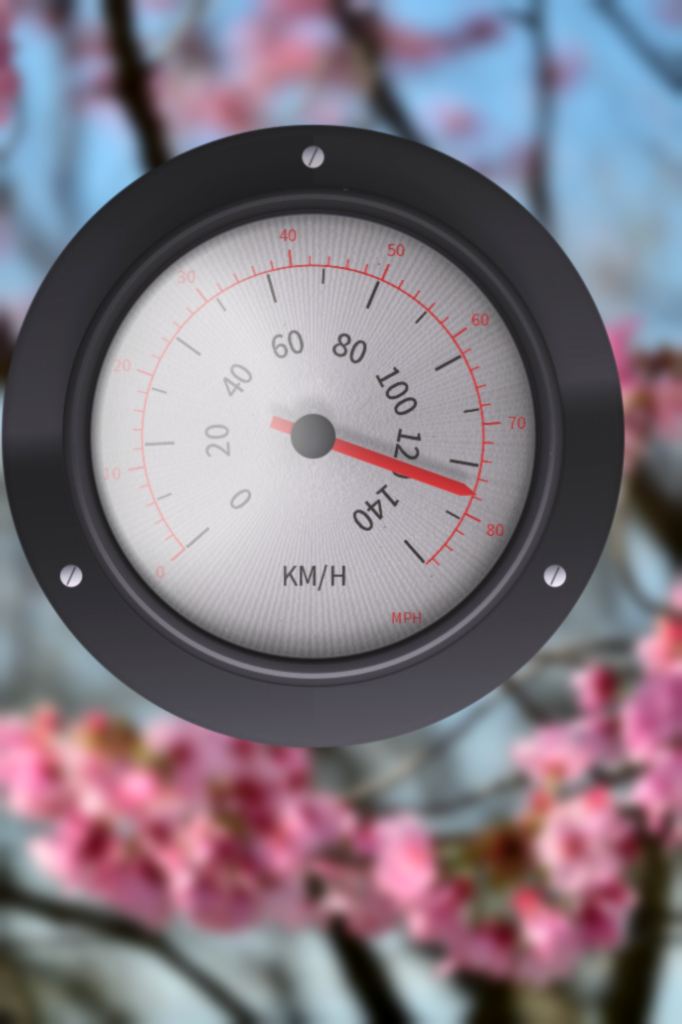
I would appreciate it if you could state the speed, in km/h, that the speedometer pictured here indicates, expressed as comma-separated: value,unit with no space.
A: 125,km/h
